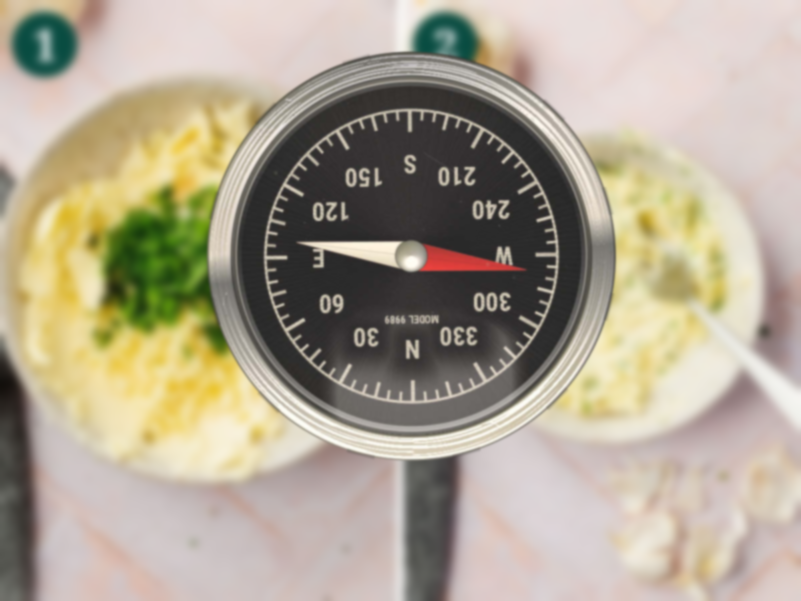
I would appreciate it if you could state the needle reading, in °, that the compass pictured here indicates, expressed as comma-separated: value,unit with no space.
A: 277.5,°
